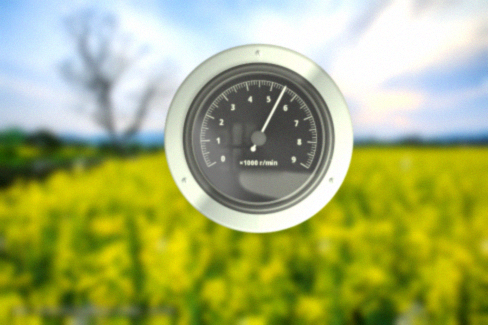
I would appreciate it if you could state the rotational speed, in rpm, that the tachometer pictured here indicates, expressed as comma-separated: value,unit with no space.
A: 5500,rpm
